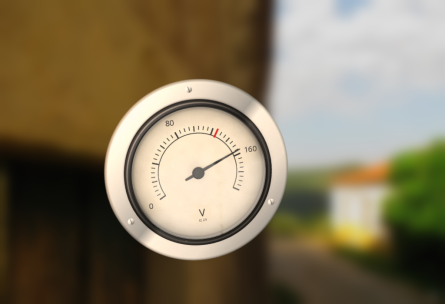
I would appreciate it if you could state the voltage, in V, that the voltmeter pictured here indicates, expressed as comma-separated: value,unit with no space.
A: 155,V
